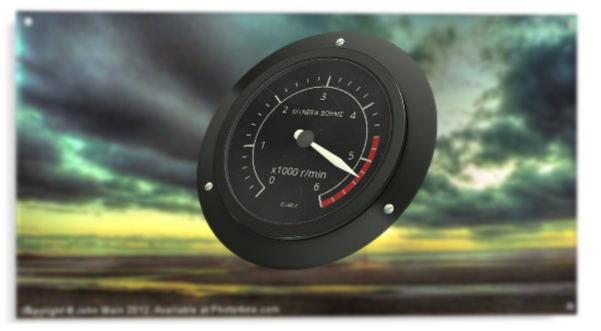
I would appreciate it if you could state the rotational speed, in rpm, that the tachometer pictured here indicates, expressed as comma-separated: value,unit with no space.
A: 5300,rpm
